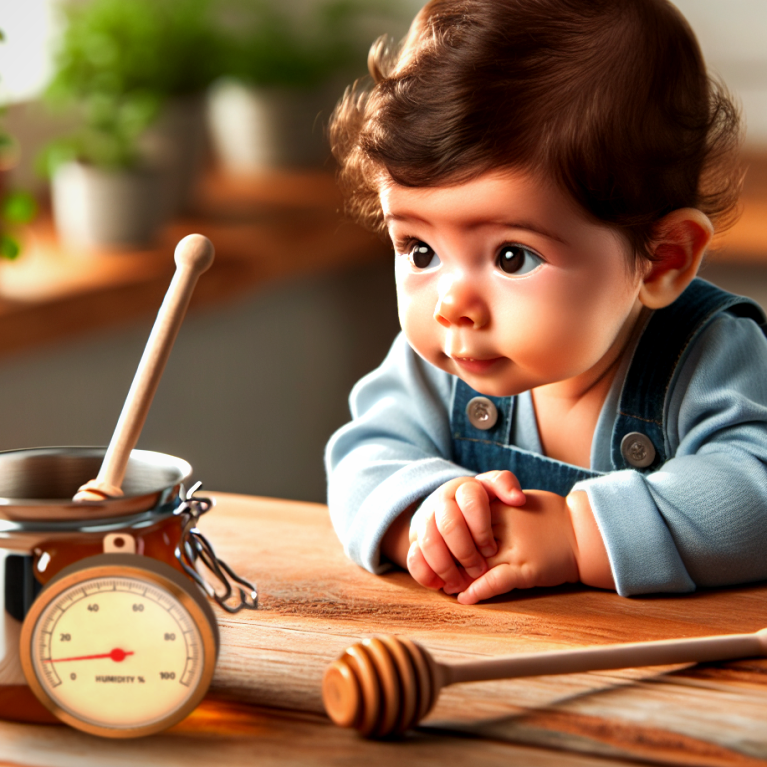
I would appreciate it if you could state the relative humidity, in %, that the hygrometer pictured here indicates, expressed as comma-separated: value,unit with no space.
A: 10,%
